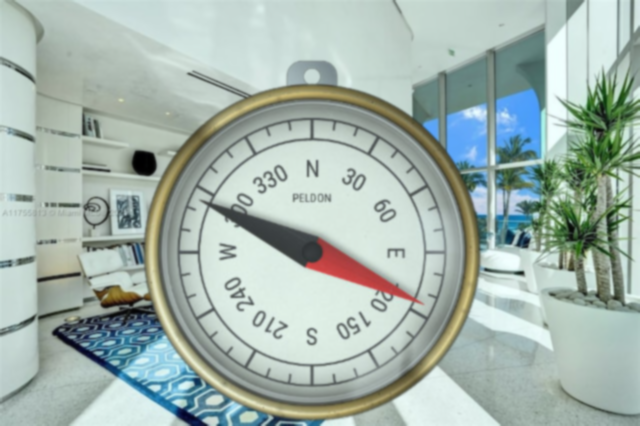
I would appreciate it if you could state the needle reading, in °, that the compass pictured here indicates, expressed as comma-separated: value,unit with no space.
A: 115,°
